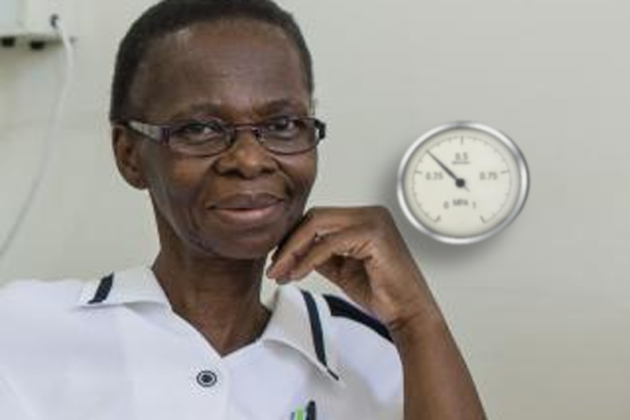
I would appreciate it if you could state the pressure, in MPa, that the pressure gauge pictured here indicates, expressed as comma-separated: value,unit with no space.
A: 0.35,MPa
